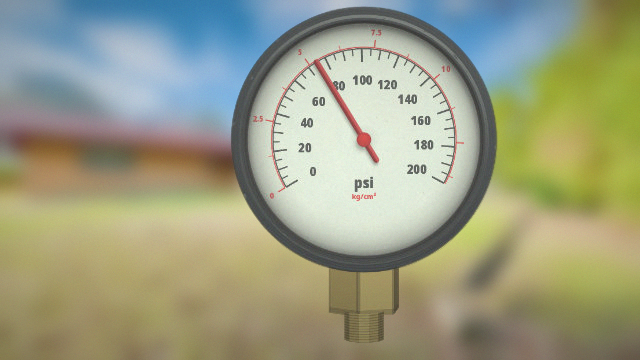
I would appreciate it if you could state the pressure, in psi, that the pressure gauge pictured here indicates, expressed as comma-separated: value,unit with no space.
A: 75,psi
